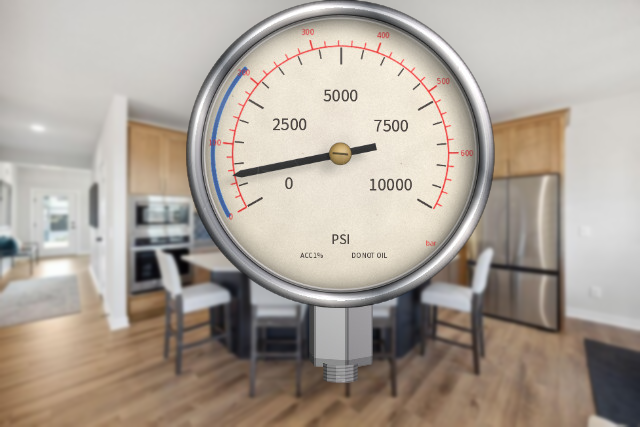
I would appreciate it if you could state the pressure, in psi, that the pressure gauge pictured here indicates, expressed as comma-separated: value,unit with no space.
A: 750,psi
